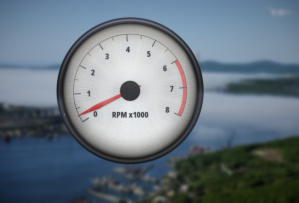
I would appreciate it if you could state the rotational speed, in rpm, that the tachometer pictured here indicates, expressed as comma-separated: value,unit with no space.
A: 250,rpm
